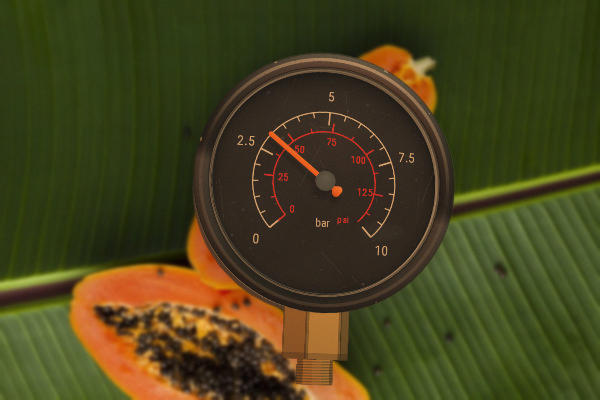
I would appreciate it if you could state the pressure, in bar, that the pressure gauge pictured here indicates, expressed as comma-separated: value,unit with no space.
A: 3,bar
